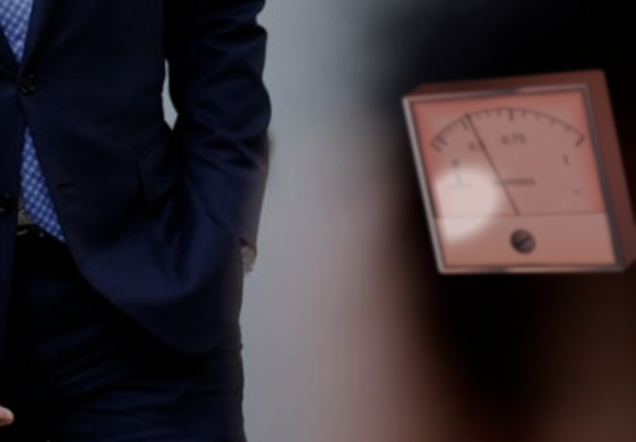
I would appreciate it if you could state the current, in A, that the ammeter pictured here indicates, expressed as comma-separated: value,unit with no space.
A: 0.55,A
